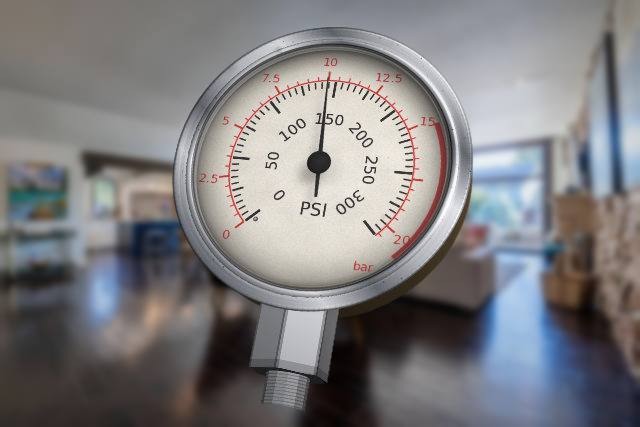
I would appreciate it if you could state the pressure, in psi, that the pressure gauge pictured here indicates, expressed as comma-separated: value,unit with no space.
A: 145,psi
